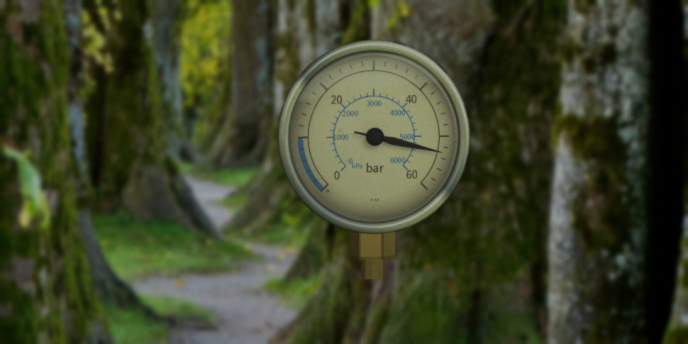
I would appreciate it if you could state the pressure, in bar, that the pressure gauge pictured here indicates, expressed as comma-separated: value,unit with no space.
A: 53,bar
